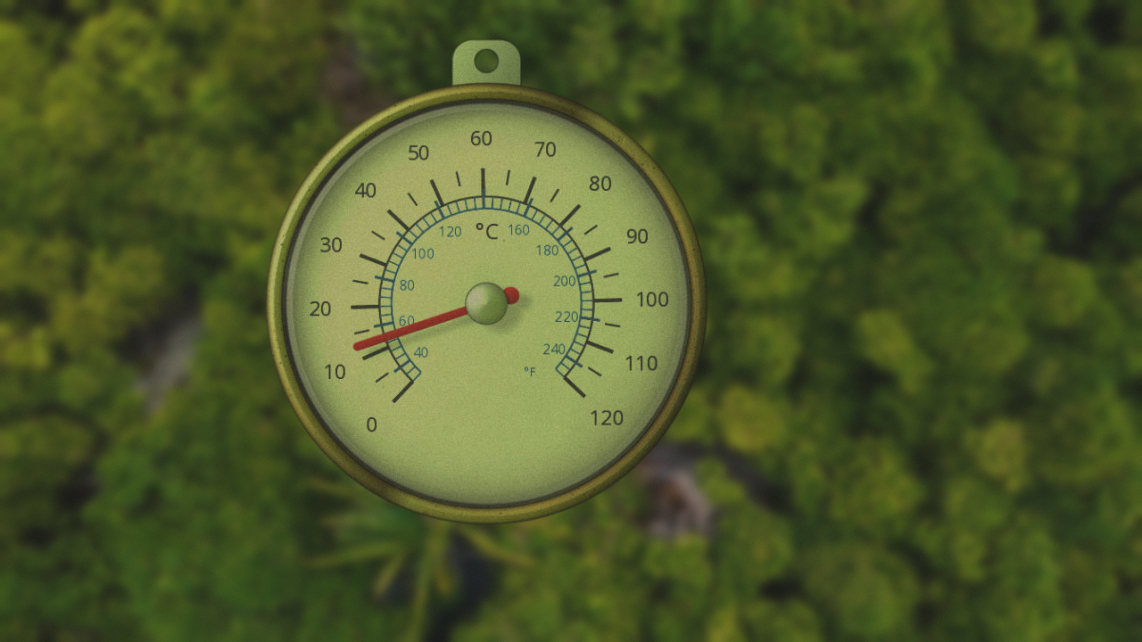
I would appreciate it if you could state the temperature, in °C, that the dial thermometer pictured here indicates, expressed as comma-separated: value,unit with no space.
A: 12.5,°C
